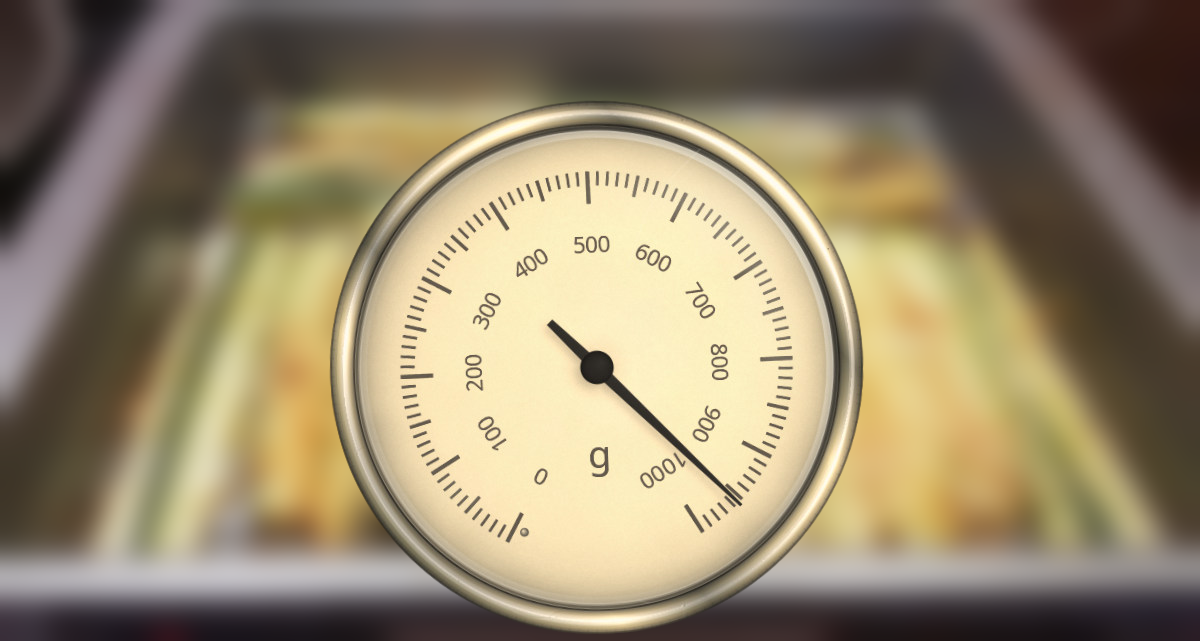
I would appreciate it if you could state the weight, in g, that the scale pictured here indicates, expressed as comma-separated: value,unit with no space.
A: 955,g
